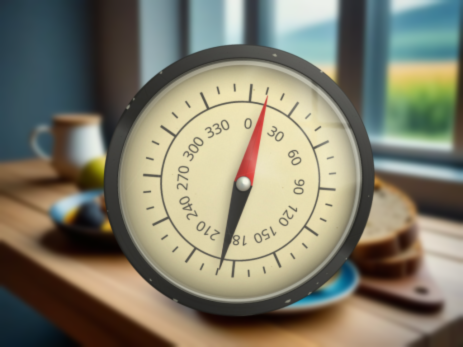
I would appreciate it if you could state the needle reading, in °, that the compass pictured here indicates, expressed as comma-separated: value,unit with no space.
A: 10,°
